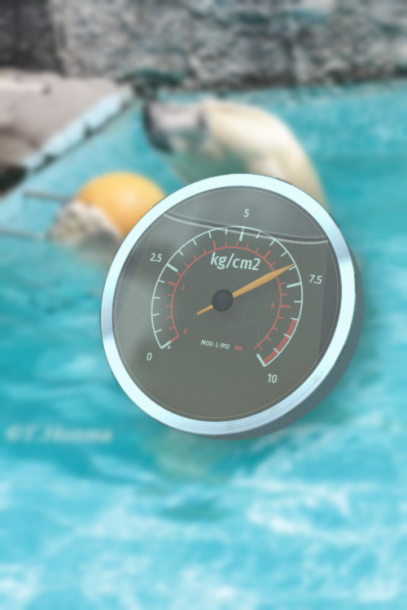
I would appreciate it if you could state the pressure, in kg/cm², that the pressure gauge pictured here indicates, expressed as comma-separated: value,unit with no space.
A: 7,kg/cm²
